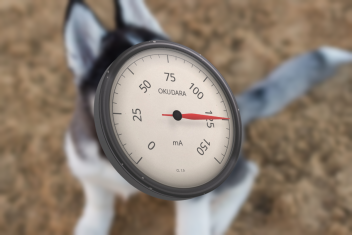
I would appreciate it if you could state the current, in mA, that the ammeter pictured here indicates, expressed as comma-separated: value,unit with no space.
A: 125,mA
